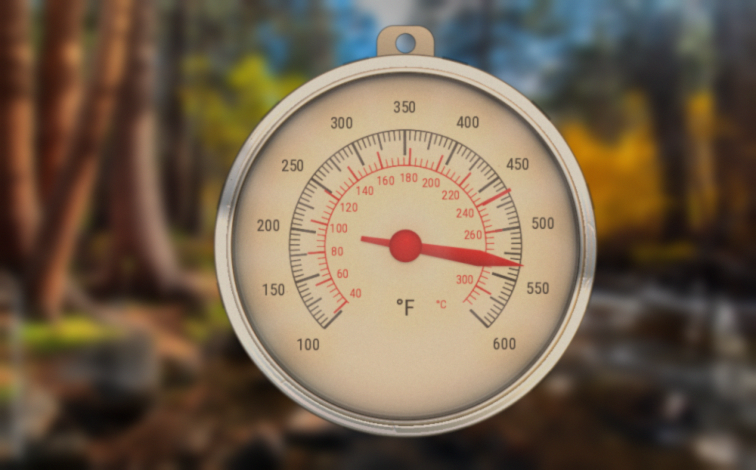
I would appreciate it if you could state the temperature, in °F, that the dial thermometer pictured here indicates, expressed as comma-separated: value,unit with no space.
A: 535,°F
